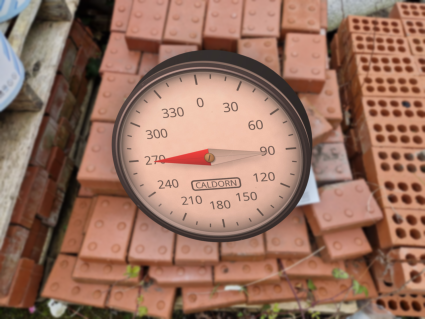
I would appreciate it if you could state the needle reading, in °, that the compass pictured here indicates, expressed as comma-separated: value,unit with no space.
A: 270,°
